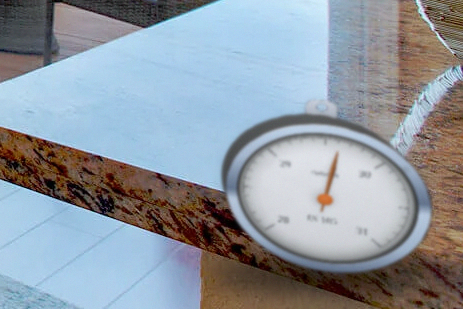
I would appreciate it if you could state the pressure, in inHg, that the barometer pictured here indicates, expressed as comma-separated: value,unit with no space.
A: 29.6,inHg
